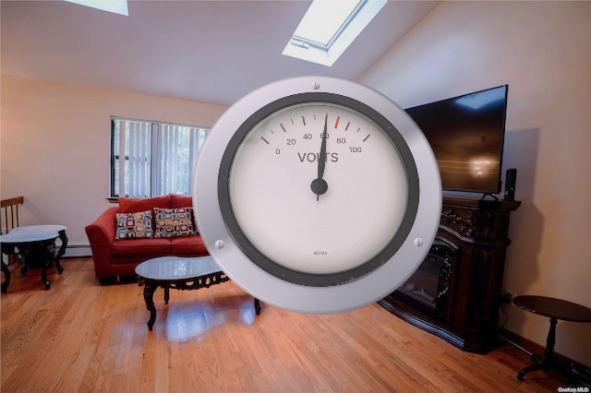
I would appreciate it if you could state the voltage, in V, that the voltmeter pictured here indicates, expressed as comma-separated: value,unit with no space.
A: 60,V
